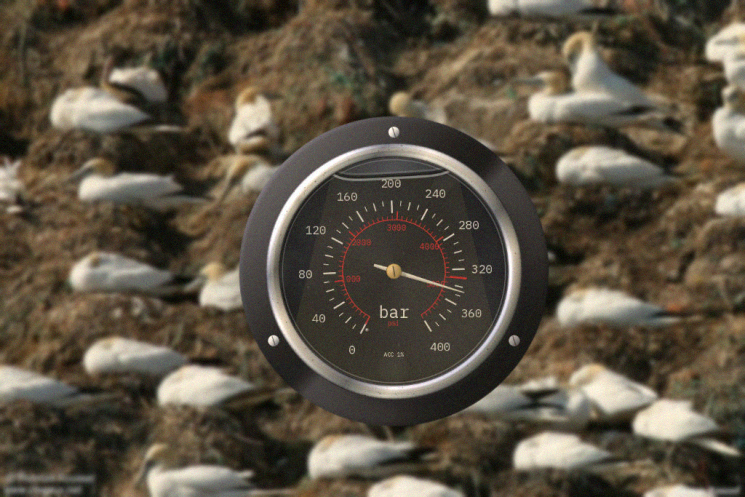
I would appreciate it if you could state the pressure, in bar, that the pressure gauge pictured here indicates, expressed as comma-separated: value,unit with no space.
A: 345,bar
